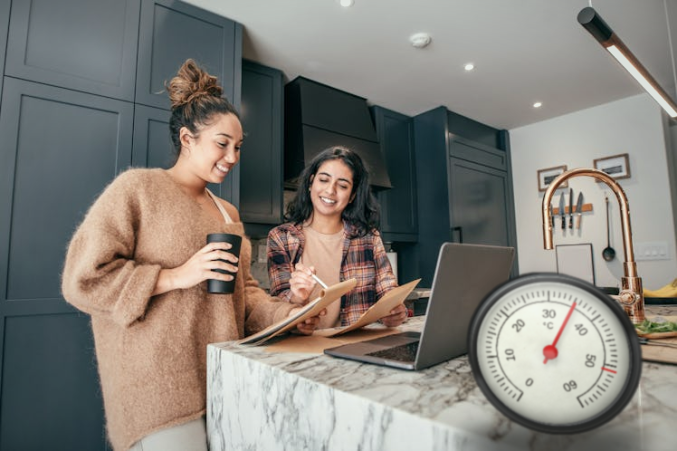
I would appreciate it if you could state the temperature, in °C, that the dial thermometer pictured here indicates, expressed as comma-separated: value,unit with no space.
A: 35,°C
